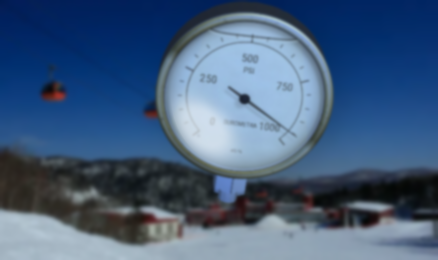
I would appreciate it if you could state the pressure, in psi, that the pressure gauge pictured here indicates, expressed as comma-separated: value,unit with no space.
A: 950,psi
